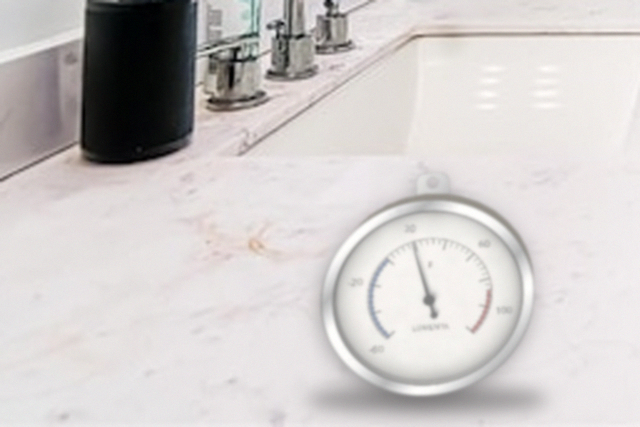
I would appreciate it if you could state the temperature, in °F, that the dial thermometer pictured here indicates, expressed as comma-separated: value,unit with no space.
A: 20,°F
